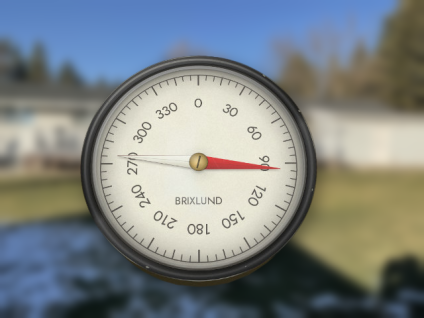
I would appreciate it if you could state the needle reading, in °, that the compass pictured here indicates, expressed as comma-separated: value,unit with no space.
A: 95,°
